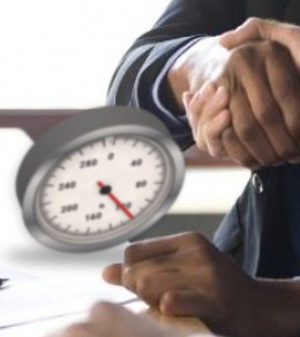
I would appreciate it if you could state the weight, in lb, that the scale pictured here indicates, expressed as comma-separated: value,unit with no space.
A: 120,lb
